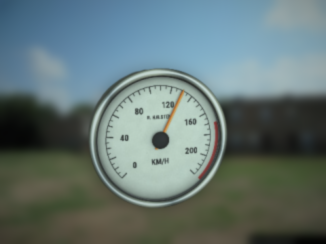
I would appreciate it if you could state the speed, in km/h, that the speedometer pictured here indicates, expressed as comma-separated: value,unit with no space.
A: 130,km/h
